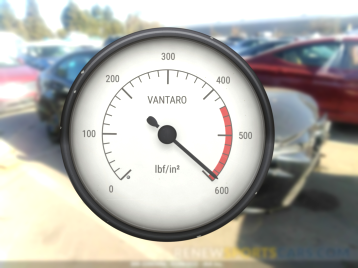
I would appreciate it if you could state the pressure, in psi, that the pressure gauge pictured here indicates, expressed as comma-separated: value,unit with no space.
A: 590,psi
